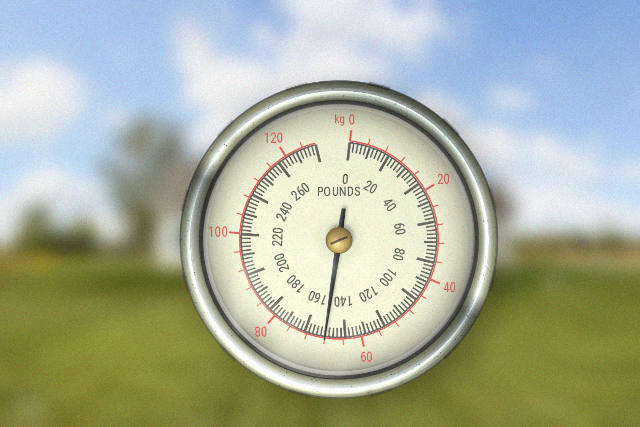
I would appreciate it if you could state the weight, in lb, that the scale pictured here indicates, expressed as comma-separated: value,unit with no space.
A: 150,lb
